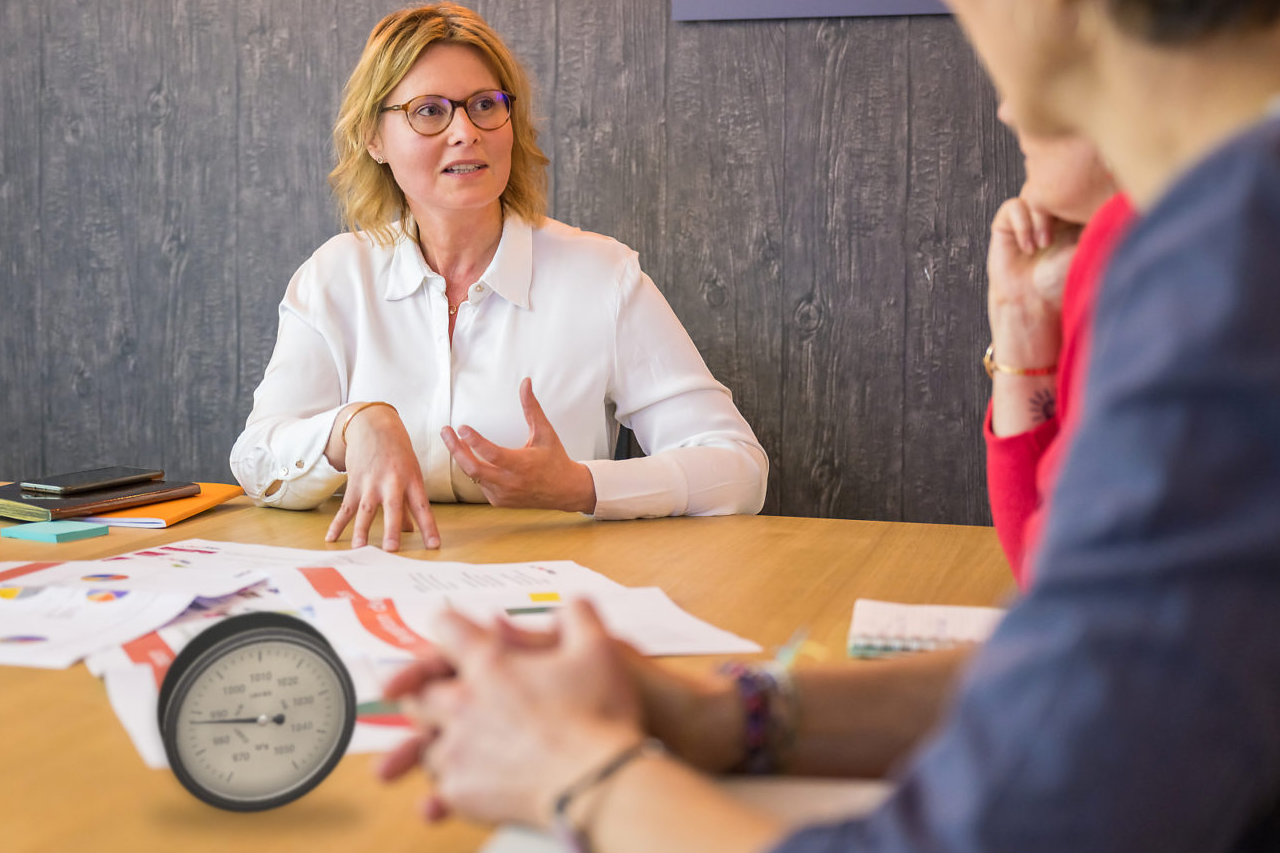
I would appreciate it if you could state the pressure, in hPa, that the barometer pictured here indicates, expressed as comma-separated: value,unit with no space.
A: 988,hPa
